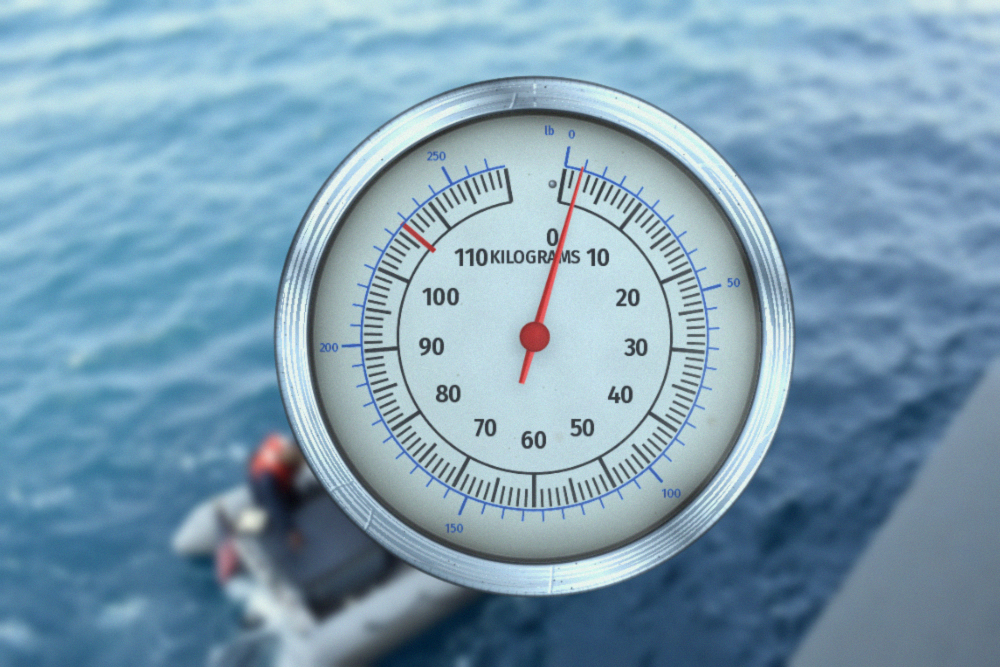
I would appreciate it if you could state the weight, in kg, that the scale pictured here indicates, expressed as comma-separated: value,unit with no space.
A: 2,kg
